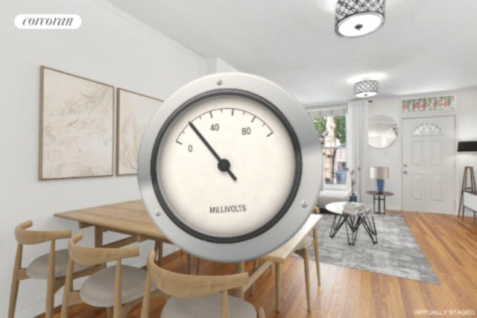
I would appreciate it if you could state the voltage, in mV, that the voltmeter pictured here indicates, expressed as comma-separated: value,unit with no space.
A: 20,mV
